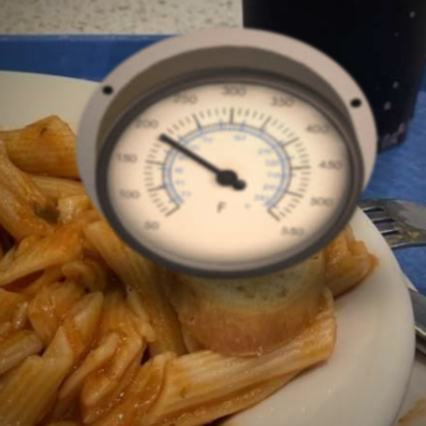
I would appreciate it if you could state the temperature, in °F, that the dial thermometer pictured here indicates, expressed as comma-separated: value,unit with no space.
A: 200,°F
